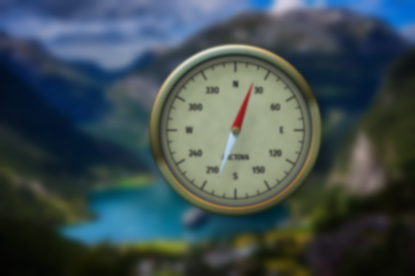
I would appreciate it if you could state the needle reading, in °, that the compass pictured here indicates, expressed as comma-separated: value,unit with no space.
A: 20,°
